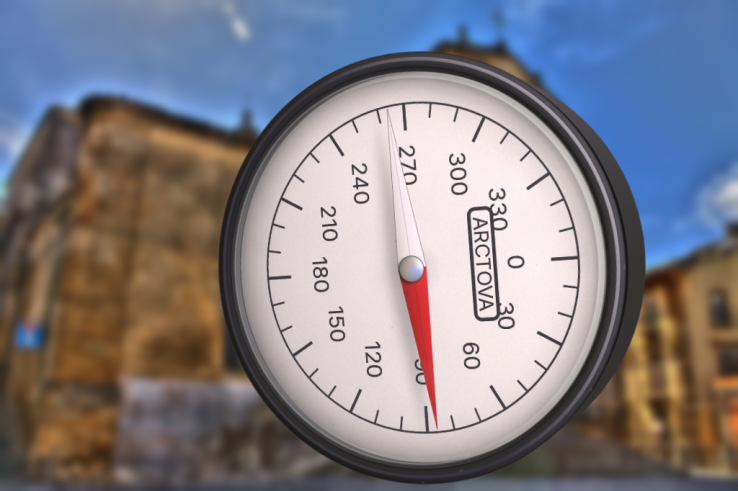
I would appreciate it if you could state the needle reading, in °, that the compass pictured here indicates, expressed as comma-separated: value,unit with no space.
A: 85,°
